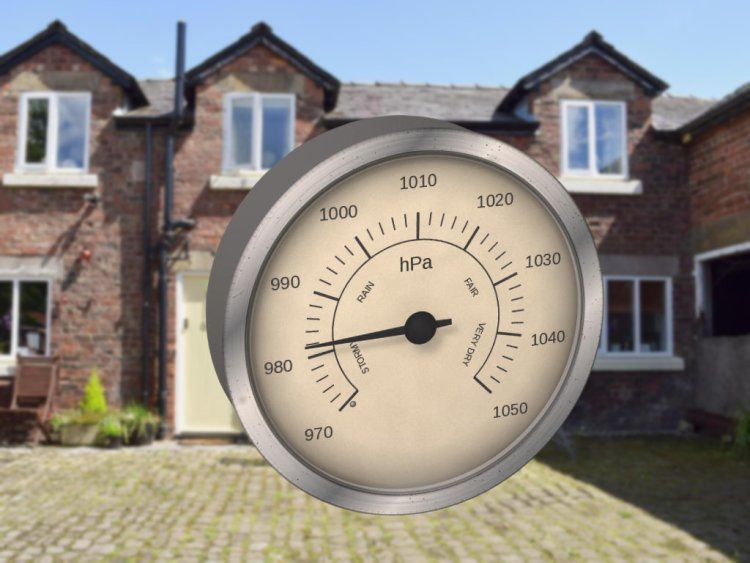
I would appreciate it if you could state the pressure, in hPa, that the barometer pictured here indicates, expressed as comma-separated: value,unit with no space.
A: 982,hPa
